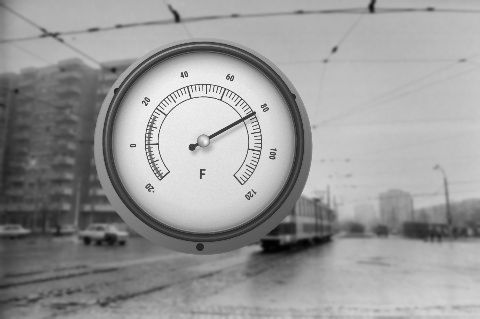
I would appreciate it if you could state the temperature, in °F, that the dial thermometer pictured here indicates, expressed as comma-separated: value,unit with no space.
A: 80,°F
